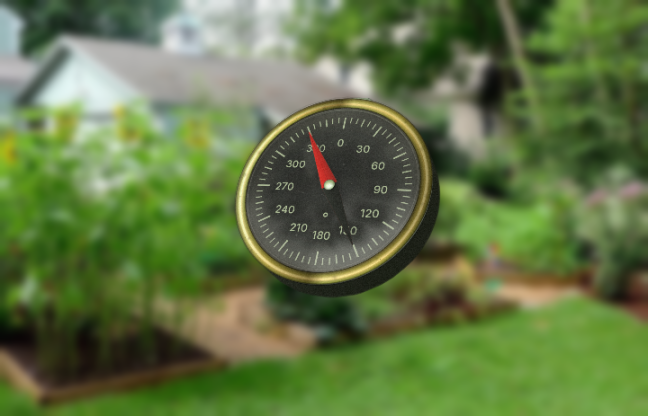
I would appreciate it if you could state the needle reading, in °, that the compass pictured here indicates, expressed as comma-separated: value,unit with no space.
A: 330,°
